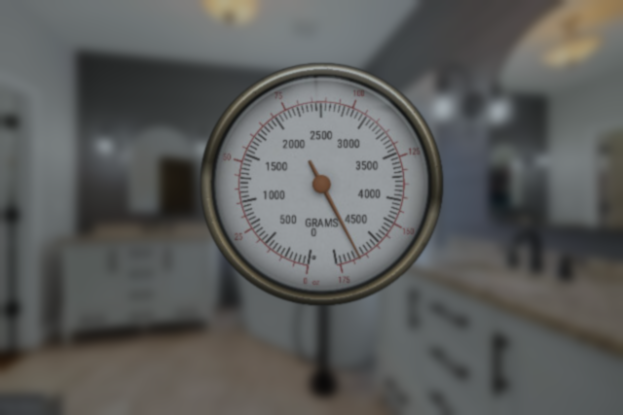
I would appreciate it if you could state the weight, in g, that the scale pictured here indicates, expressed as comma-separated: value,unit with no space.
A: 4750,g
